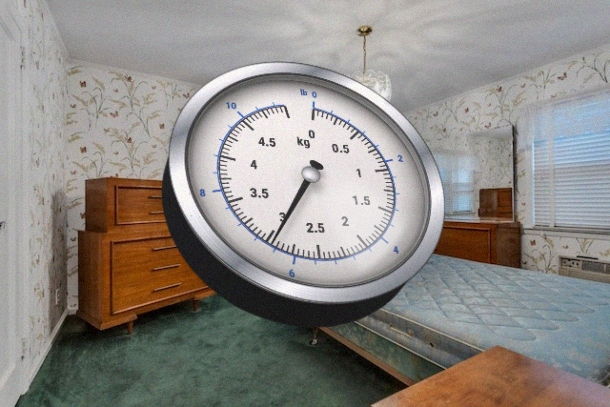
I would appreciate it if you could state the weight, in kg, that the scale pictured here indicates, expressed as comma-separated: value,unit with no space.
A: 2.95,kg
